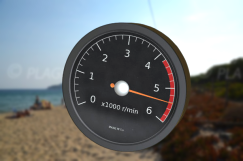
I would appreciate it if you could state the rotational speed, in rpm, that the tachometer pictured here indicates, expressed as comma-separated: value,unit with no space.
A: 5400,rpm
